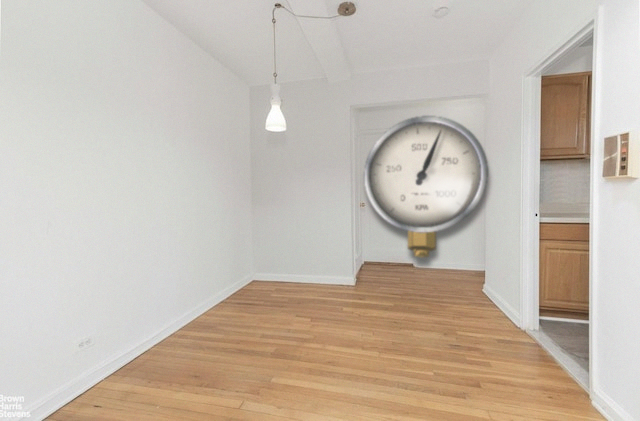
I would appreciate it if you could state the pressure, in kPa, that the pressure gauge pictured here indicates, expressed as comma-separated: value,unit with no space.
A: 600,kPa
